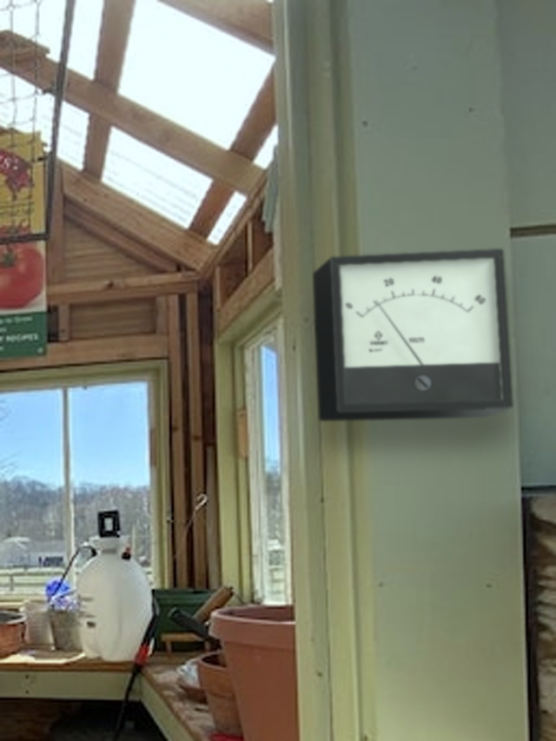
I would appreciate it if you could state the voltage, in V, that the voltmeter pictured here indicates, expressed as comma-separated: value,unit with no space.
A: 10,V
